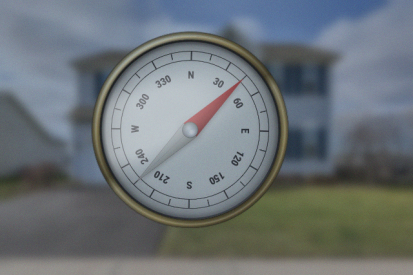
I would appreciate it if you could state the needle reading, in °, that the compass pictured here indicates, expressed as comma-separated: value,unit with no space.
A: 45,°
